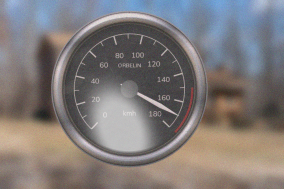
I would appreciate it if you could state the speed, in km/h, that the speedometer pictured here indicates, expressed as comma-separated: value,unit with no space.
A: 170,km/h
